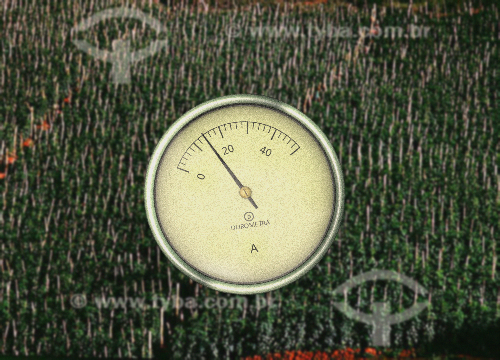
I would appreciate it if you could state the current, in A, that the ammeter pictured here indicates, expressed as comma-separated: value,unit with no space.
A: 14,A
